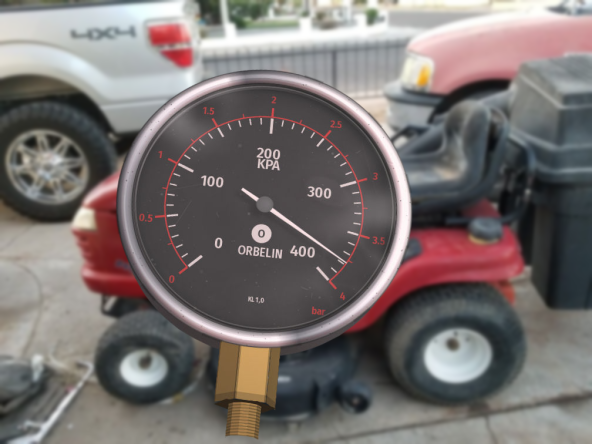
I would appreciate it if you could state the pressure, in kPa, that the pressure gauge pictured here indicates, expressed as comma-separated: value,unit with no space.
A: 380,kPa
